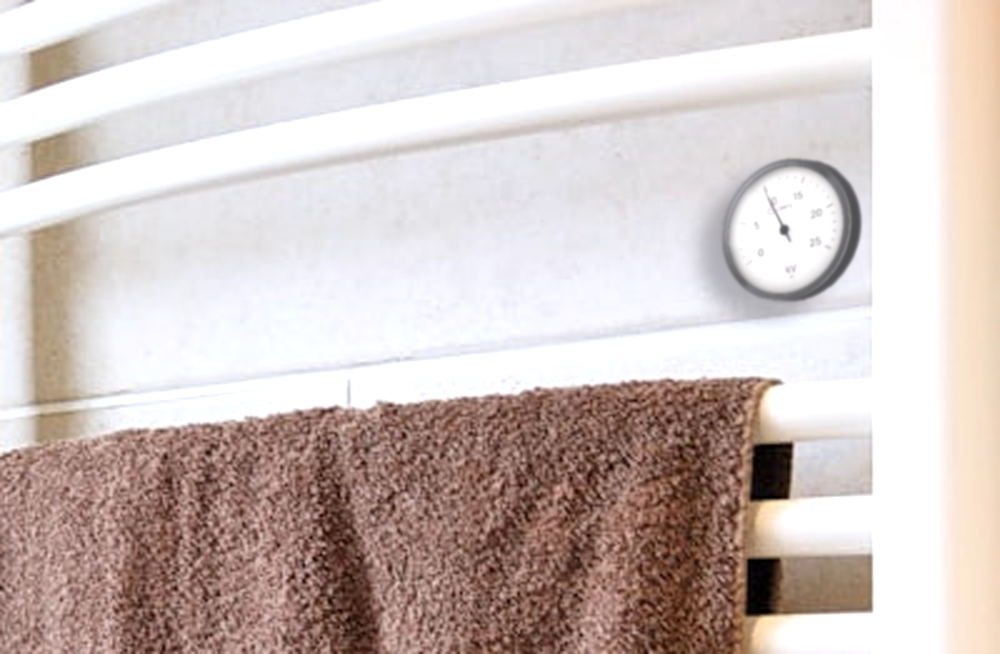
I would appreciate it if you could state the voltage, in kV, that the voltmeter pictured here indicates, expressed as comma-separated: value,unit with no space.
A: 10,kV
